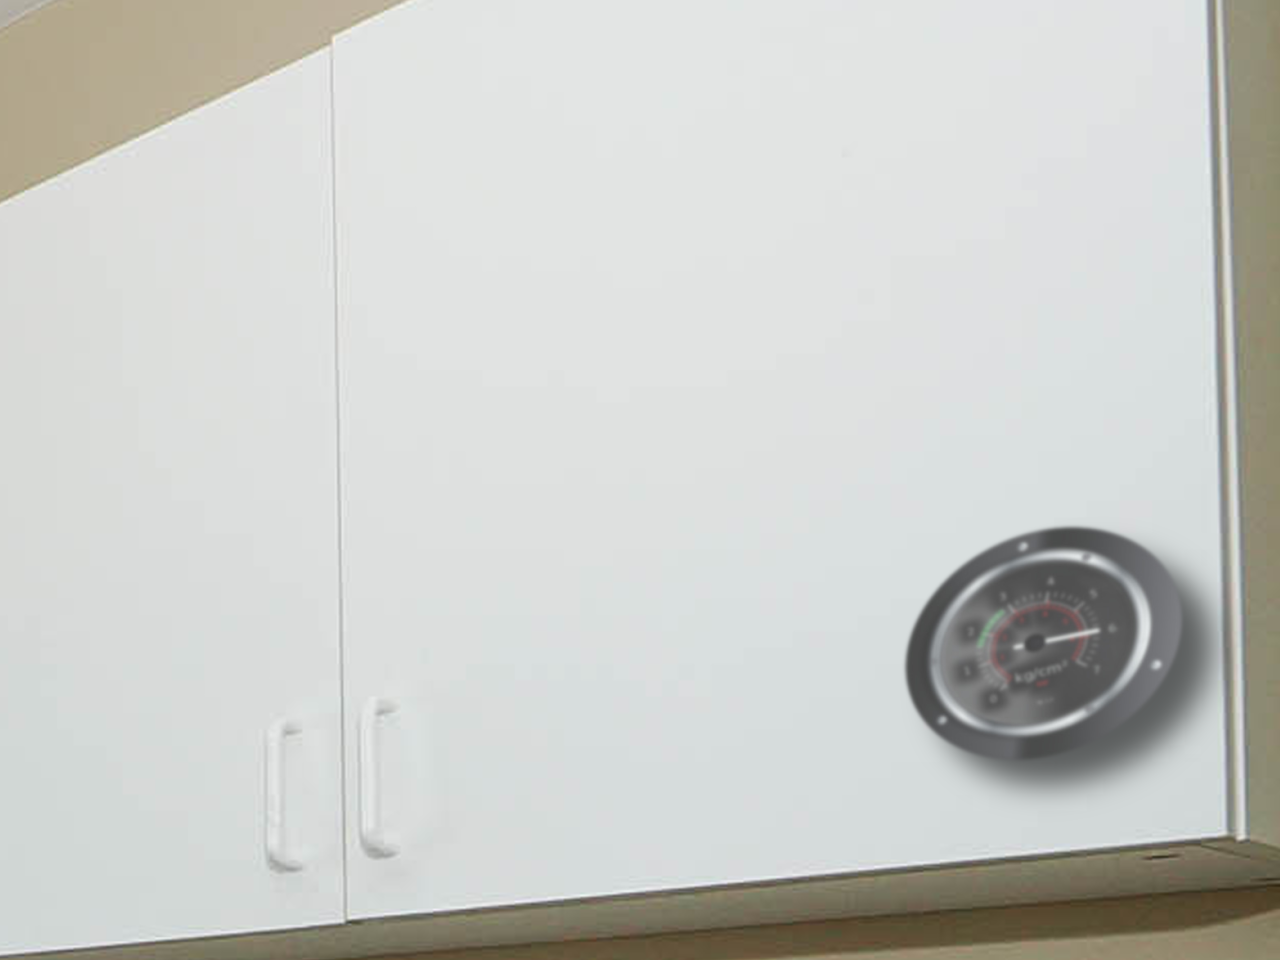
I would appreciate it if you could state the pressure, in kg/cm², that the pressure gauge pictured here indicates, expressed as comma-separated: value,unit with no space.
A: 6,kg/cm²
